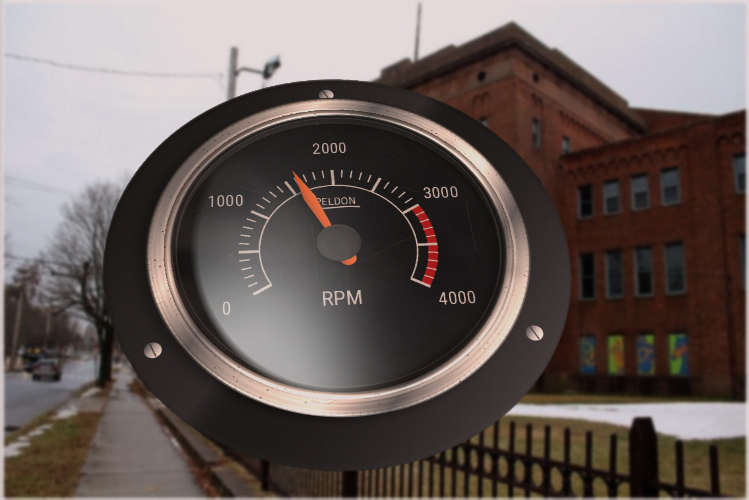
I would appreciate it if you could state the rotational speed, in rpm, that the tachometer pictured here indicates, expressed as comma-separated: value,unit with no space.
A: 1600,rpm
